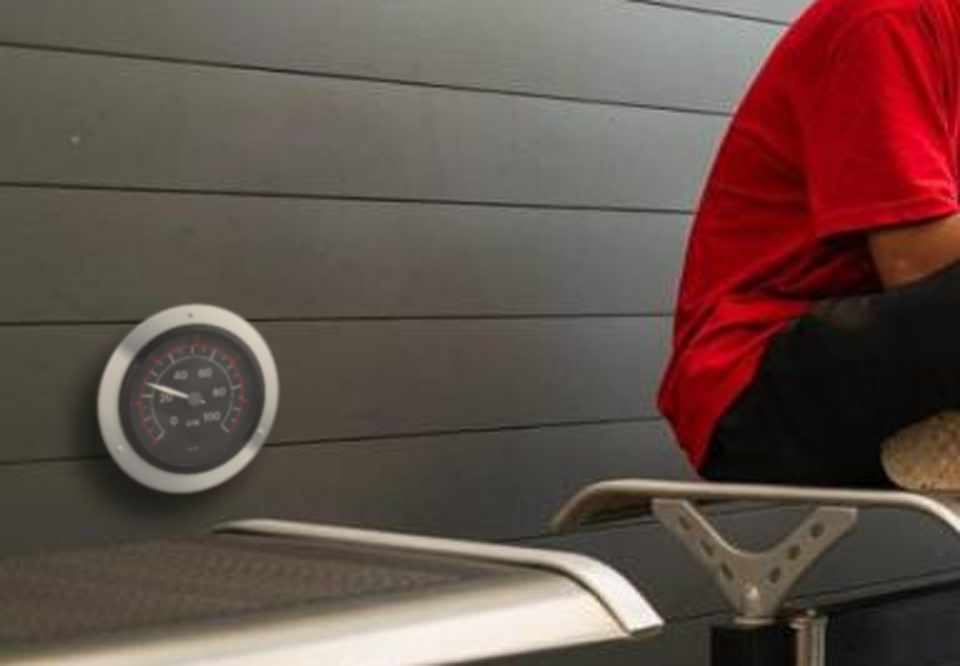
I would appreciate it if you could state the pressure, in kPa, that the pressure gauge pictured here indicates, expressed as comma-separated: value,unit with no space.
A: 25,kPa
